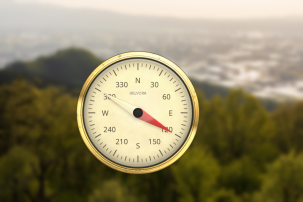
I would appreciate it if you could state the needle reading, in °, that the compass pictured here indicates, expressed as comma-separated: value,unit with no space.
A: 120,°
